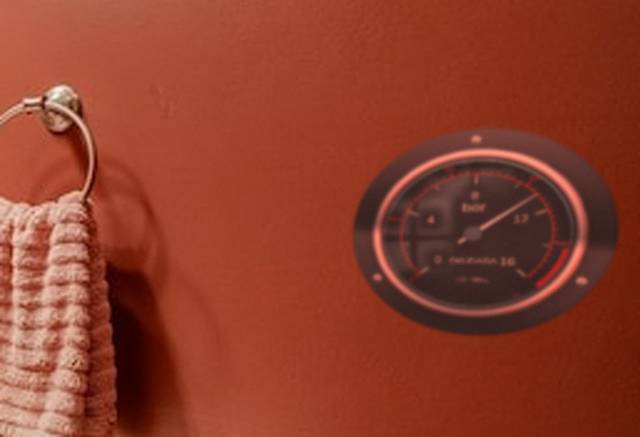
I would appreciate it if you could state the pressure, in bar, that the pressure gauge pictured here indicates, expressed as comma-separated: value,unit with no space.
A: 11,bar
